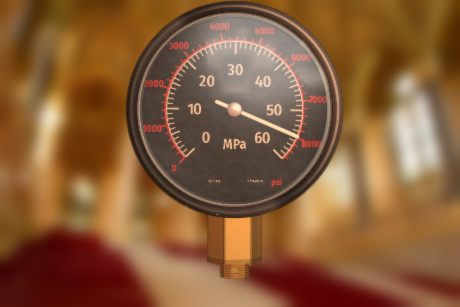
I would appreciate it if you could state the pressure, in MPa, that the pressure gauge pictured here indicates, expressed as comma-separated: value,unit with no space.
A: 55,MPa
